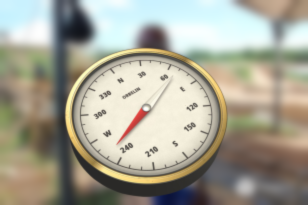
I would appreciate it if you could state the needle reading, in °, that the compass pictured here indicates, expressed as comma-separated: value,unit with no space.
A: 250,°
